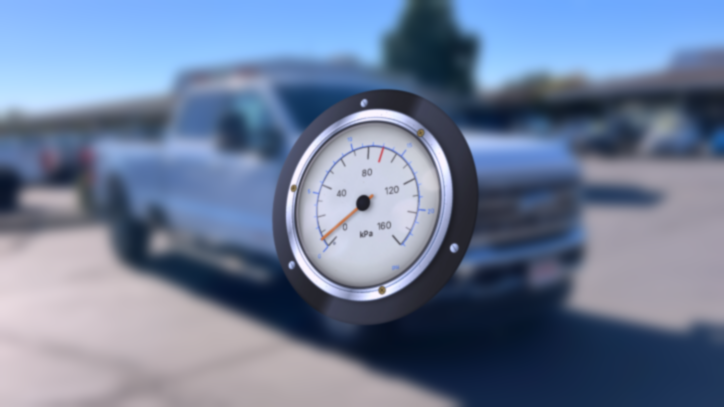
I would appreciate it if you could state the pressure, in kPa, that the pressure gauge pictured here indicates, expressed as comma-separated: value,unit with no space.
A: 5,kPa
